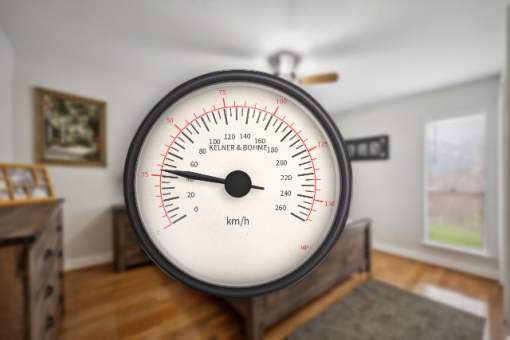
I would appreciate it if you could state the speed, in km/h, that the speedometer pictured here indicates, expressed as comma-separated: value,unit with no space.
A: 45,km/h
